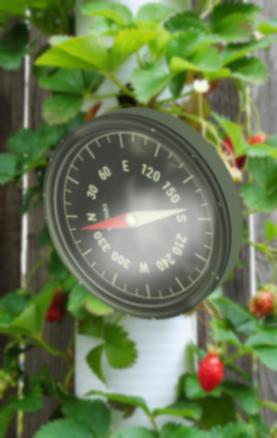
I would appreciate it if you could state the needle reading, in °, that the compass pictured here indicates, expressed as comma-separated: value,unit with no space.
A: 350,°
